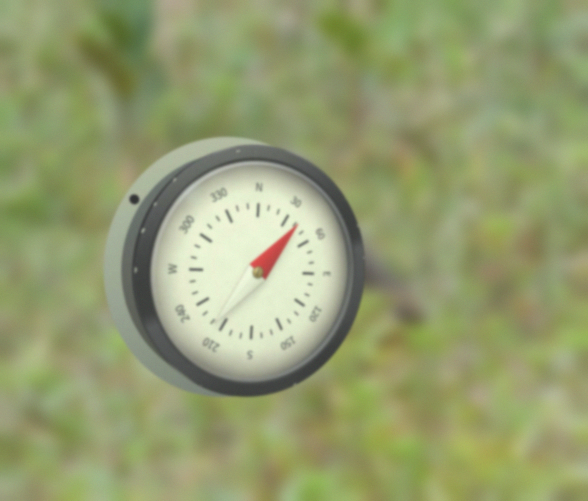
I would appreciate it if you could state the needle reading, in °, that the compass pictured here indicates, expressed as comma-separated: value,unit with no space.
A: 40,°
